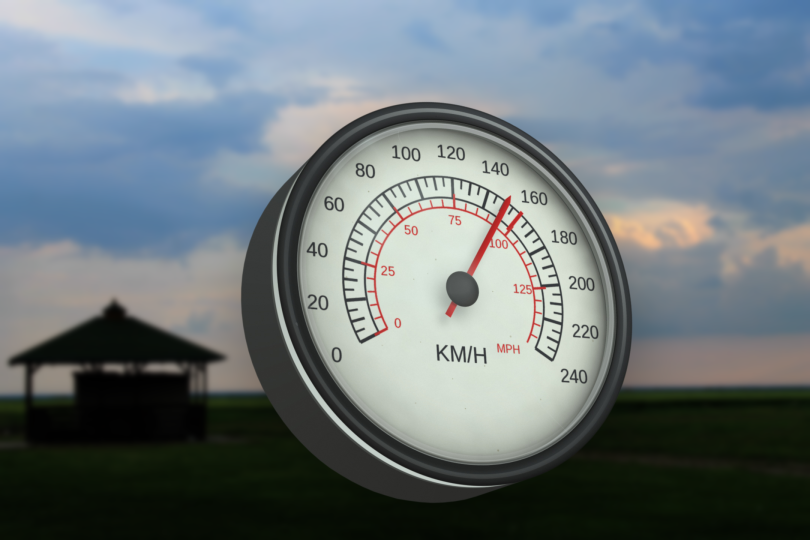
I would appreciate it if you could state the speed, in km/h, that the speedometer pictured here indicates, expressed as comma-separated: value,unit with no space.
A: 150,km/h
